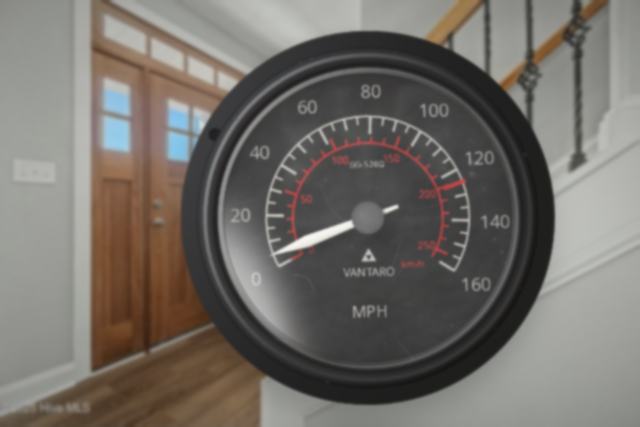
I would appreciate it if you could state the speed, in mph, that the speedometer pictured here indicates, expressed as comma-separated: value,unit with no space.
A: 5,mph
